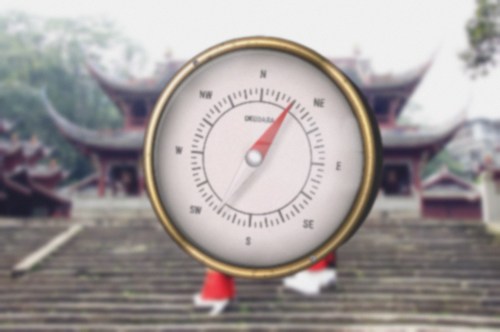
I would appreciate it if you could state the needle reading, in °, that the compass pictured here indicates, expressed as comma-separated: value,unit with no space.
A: 30,°
